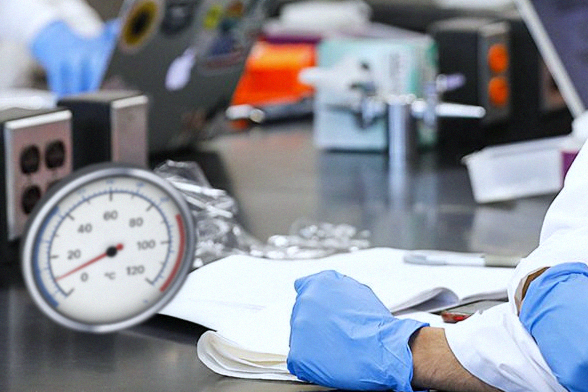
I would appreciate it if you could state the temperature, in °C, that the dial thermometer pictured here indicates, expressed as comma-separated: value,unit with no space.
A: 10,°C
